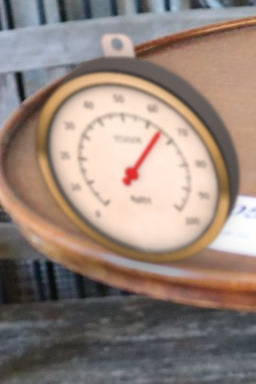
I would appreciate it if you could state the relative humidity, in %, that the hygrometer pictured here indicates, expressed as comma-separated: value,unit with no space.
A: 65,%
